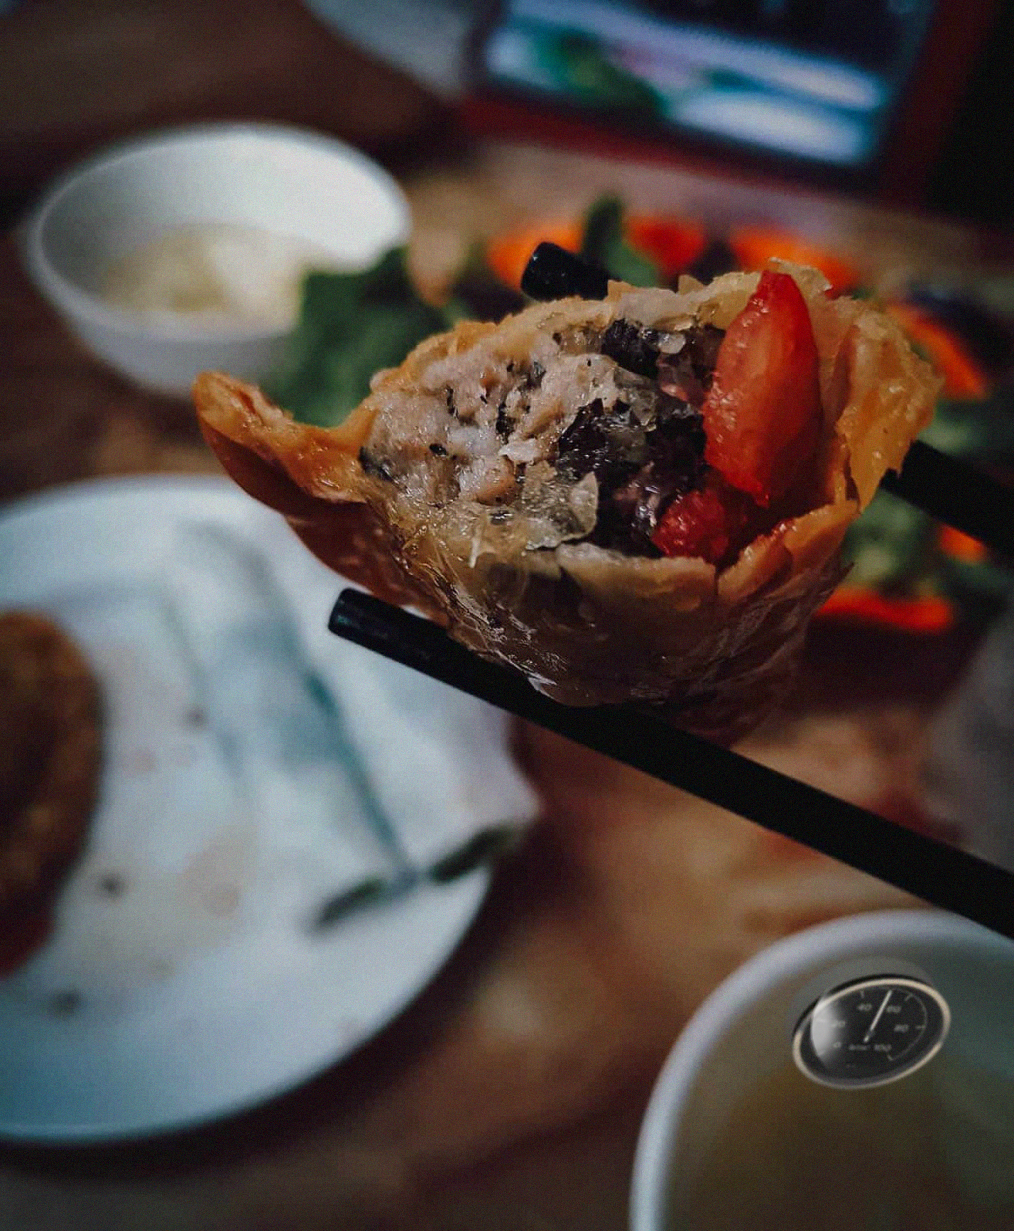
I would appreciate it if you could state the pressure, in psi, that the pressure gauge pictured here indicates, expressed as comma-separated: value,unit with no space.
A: 50,psi
